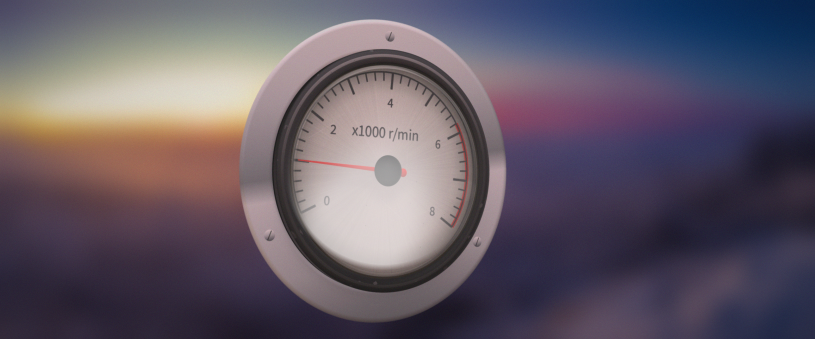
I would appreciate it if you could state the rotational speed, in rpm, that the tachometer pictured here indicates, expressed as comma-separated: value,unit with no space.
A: 1000,rpm
